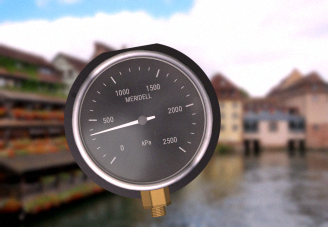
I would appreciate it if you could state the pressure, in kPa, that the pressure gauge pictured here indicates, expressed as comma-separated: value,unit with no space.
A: 350,kPa
